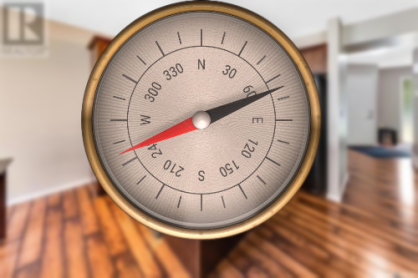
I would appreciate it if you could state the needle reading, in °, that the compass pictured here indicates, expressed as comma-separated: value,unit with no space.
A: 247.5,°
